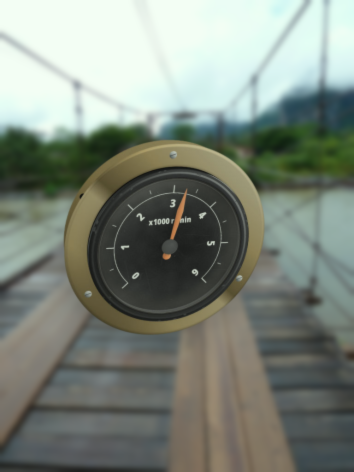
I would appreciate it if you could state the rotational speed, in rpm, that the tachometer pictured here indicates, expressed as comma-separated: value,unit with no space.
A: 3250,rpm
